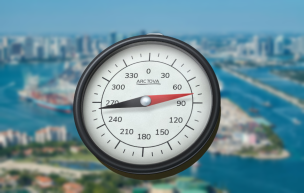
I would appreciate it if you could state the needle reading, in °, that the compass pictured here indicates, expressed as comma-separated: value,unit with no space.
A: 80,°
